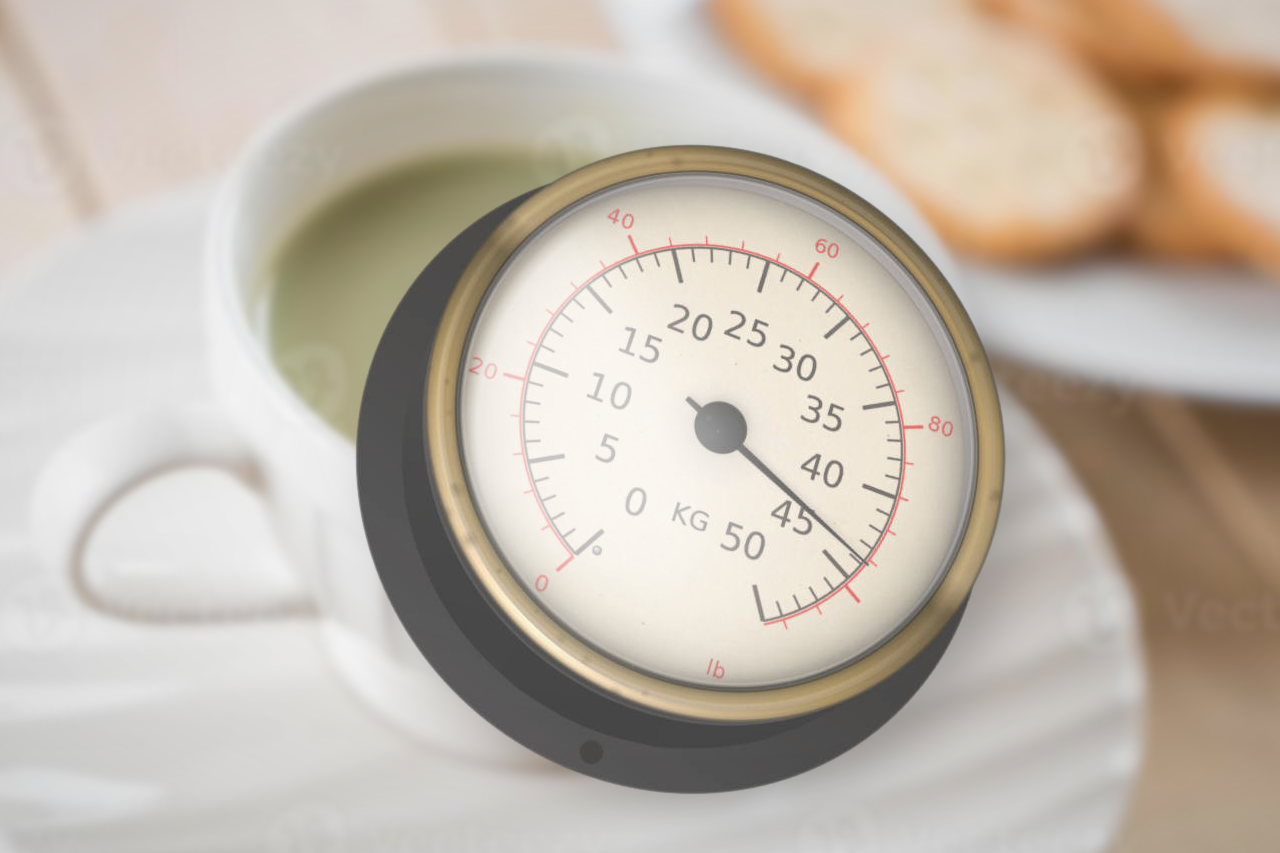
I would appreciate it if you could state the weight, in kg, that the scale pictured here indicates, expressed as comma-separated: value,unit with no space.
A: 44,kg
